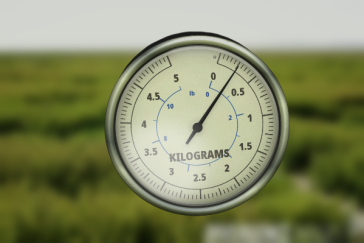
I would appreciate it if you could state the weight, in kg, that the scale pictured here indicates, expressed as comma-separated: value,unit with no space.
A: 0.25,kg
